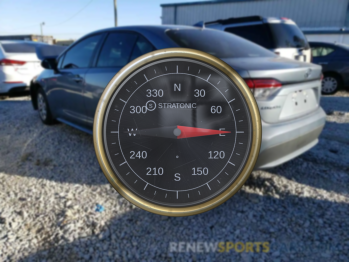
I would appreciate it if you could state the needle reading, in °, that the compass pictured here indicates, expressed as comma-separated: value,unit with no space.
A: 90,°
